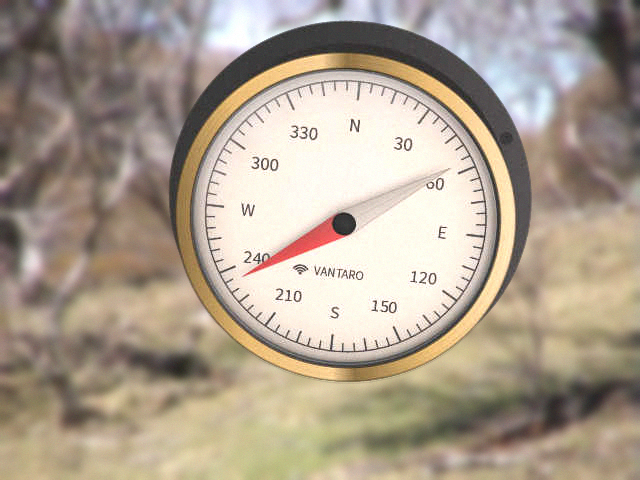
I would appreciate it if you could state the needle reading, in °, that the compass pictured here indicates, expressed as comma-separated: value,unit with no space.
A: 235,°
